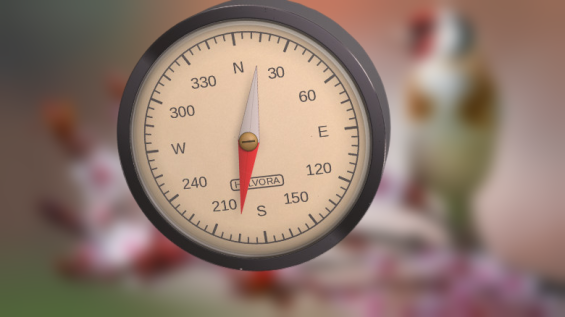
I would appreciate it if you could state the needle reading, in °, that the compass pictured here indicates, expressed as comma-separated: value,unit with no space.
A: 195,°
